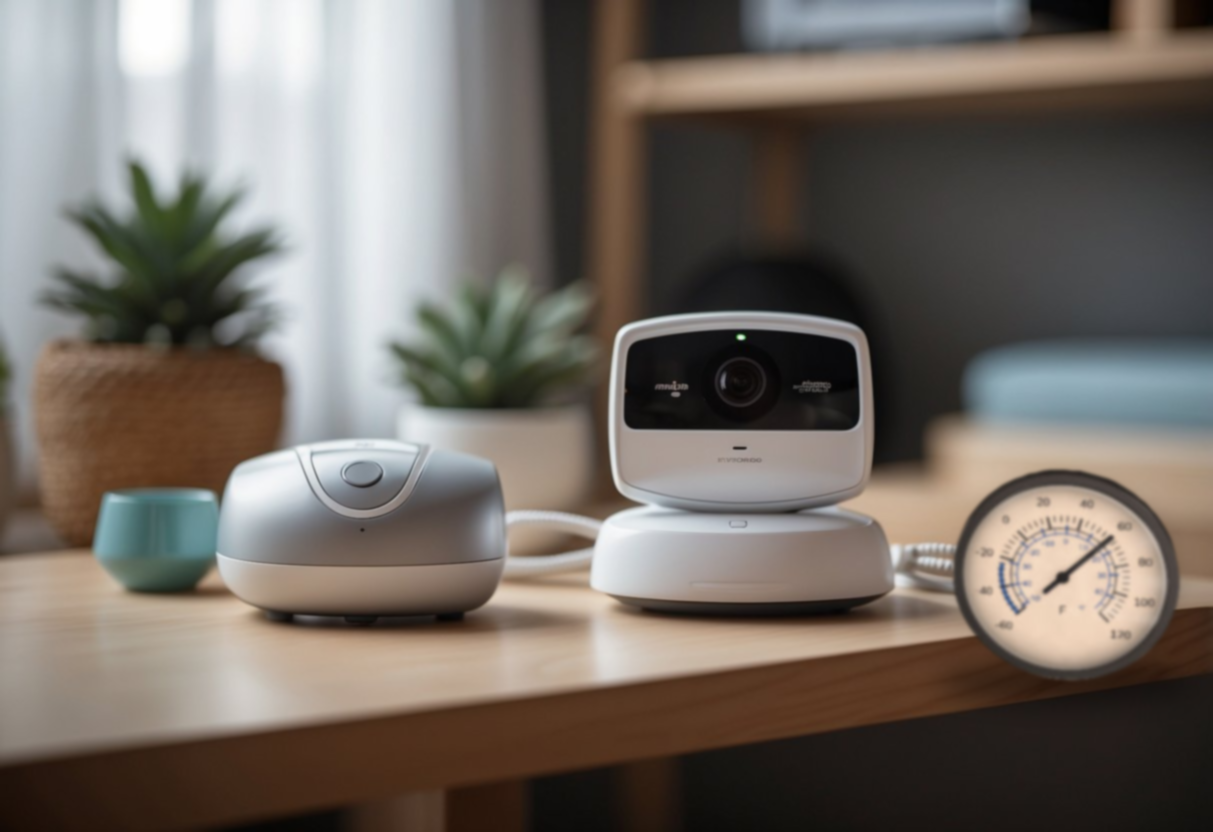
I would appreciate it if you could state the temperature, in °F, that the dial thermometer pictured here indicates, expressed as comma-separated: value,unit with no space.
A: 60,°F
